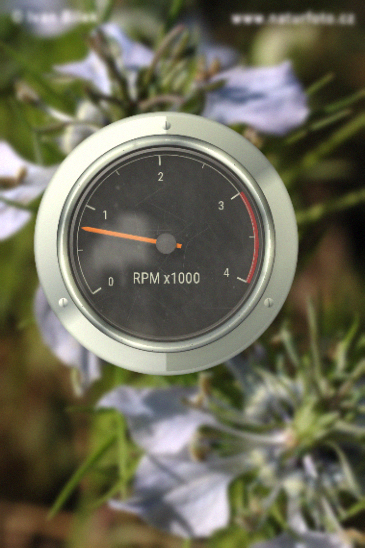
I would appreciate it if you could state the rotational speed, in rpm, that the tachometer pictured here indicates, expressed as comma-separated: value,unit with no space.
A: 750,rpm
